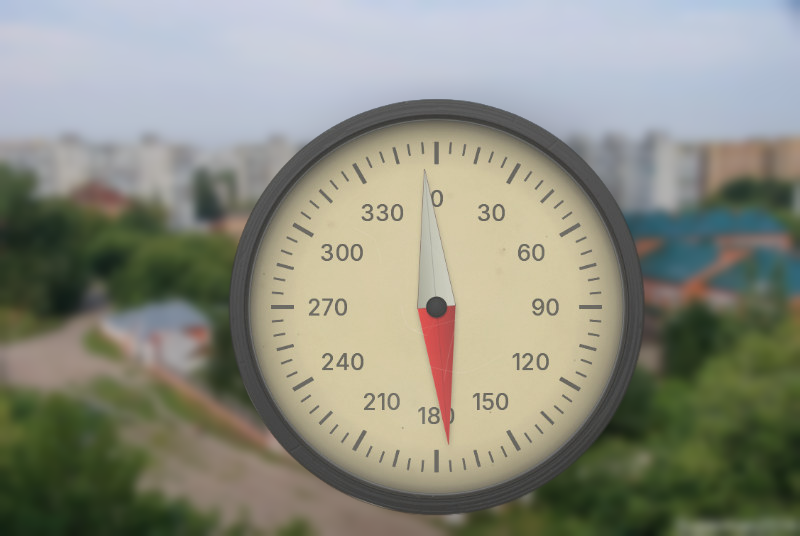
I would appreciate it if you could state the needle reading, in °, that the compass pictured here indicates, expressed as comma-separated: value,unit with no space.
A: 175,°
